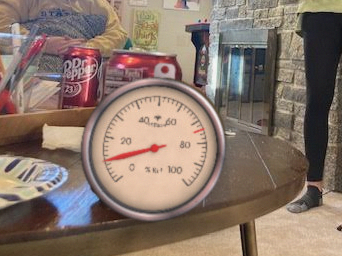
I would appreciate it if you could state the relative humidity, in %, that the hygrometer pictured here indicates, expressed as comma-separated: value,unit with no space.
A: 10,%
